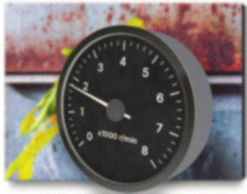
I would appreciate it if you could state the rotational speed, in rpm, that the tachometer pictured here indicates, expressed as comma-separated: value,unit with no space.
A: 1800,rpm
